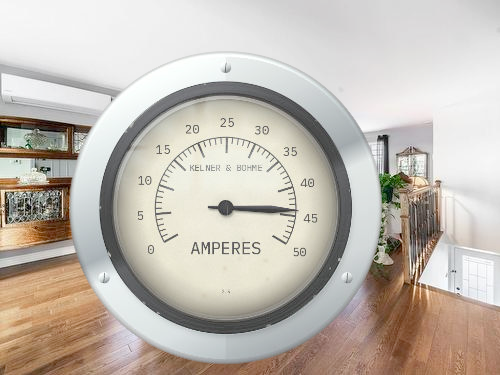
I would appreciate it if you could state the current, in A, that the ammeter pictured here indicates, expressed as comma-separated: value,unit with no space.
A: 44,A
